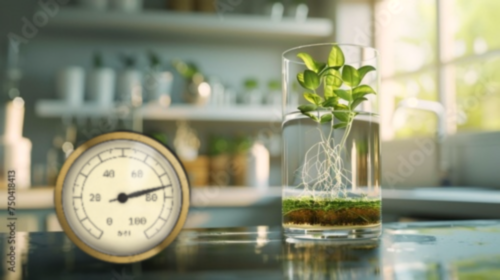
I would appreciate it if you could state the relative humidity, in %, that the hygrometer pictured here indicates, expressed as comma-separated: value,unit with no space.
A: 75,%
